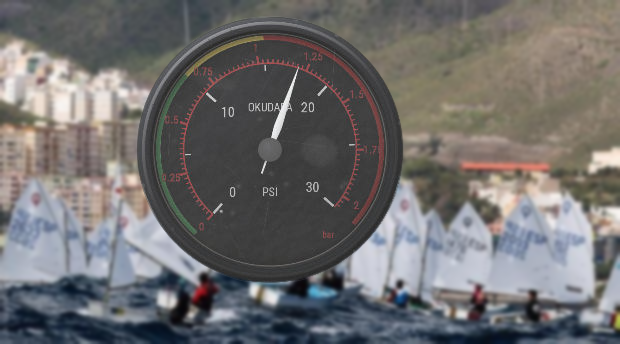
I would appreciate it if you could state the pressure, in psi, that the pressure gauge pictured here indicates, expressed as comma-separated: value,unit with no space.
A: 17.5,psi
